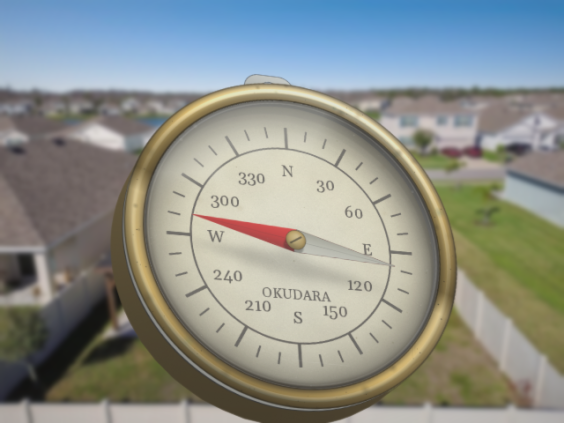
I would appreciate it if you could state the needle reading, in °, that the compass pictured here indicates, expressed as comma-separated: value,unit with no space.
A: 280,°
